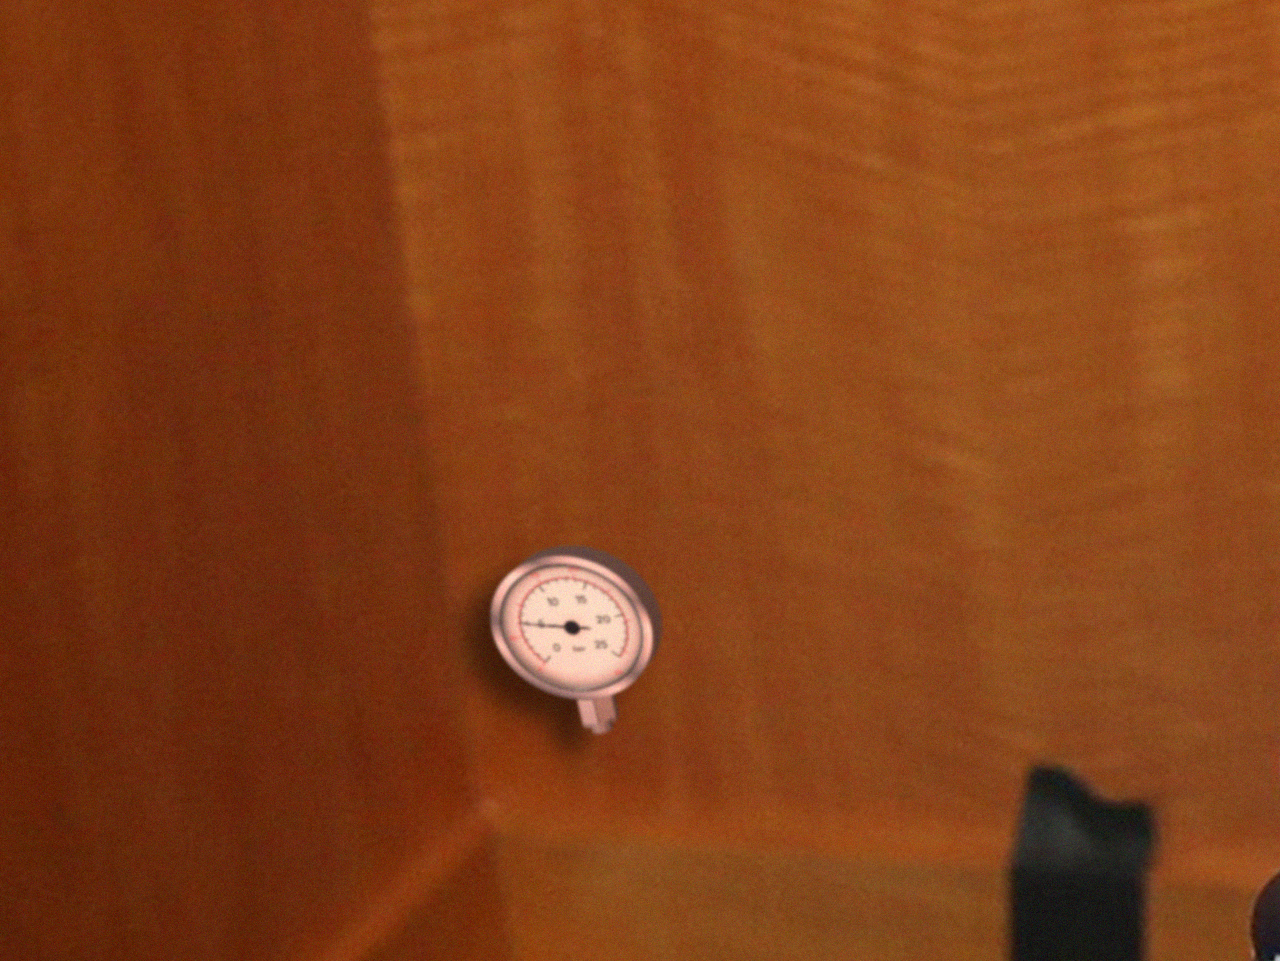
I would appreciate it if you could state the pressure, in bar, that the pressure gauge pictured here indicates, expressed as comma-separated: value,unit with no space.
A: 5,bar
